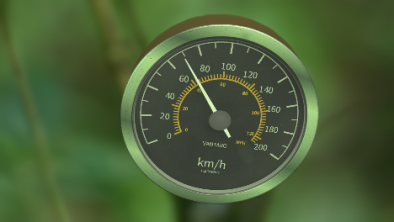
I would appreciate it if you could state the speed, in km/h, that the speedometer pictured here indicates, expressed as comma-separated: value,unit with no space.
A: 70,km/h
